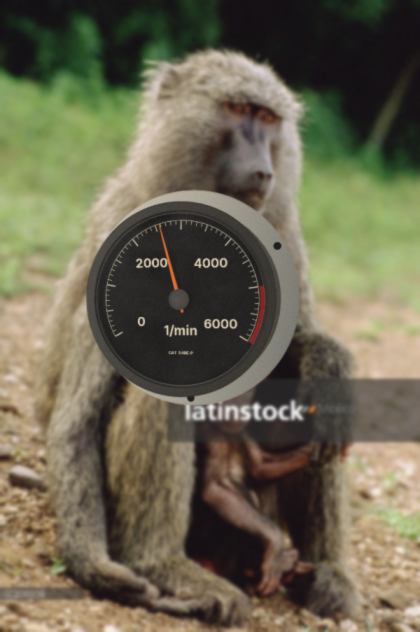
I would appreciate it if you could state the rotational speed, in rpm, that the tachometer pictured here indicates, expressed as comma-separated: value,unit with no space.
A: 2600,rpm
